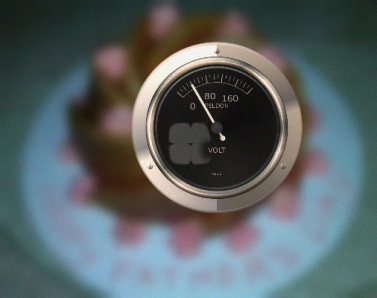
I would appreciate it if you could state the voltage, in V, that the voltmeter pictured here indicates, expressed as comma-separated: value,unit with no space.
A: 40,V
